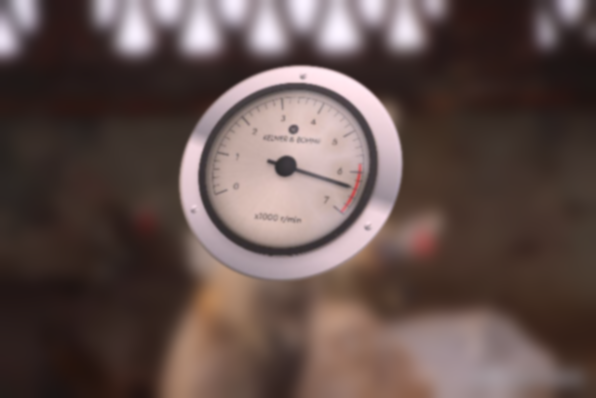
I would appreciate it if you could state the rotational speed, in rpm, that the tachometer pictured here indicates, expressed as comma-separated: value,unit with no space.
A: 6400,rpm
